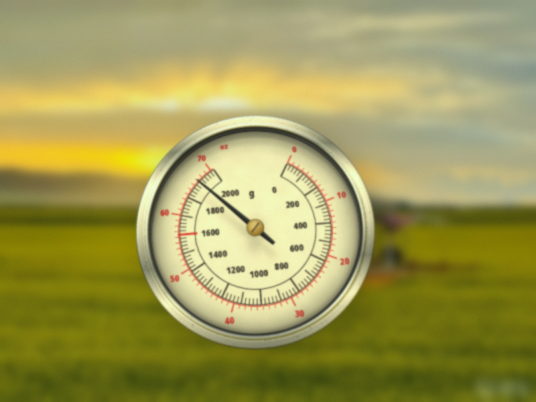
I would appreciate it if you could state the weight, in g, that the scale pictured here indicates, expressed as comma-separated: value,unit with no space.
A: 1900,g
